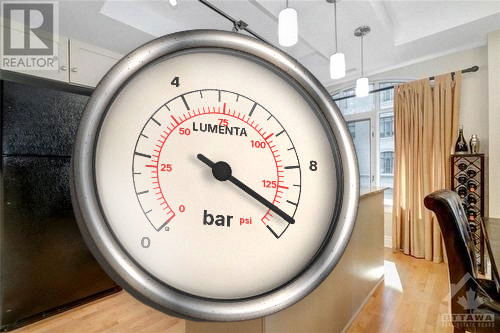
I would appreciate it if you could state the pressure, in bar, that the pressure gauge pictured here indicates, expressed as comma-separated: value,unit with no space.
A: 9.5,bar
